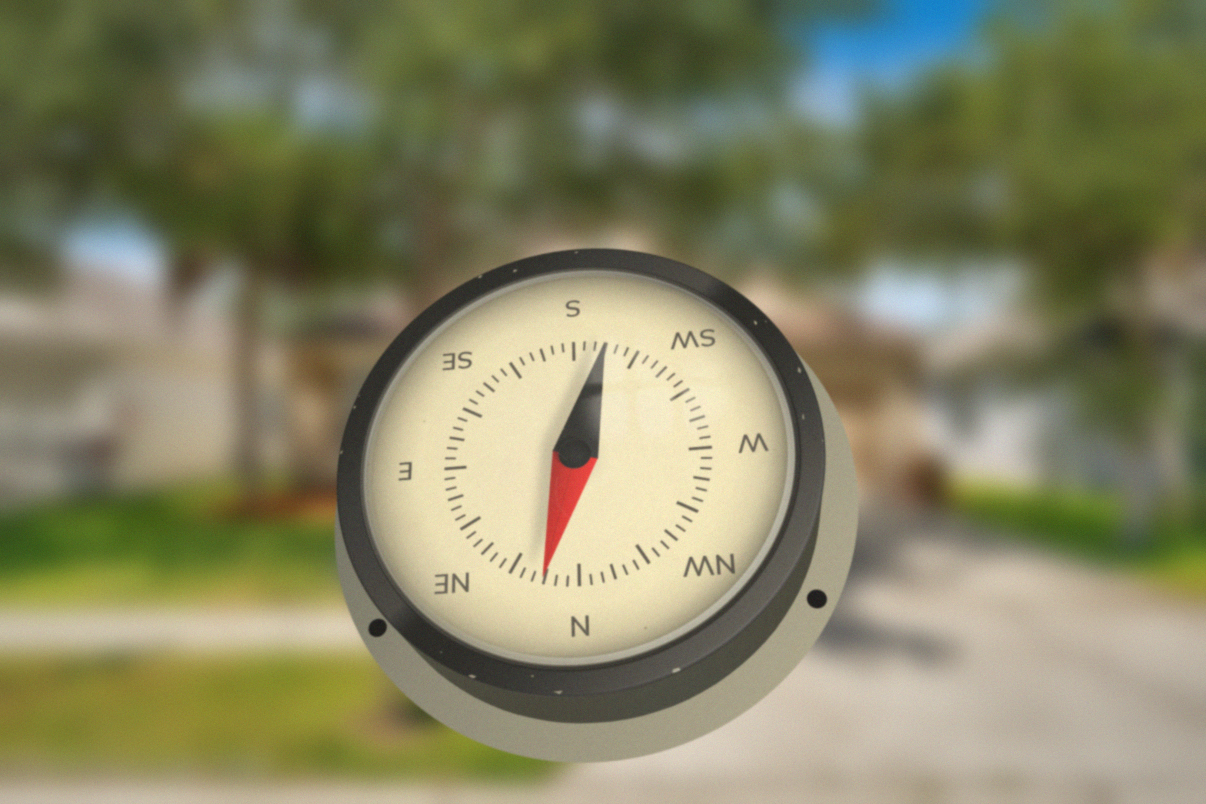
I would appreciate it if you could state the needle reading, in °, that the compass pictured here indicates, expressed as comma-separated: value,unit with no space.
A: 15,°
